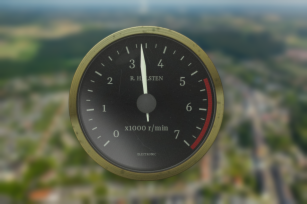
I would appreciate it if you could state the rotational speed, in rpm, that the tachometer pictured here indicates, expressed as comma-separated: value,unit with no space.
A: 3375,rpm
